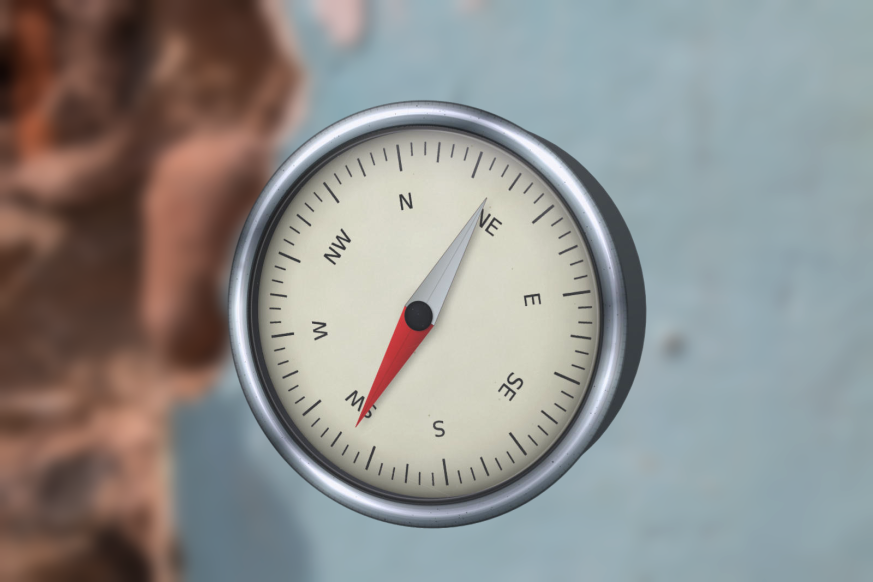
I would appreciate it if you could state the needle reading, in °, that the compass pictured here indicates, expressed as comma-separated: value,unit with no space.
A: 220,°
